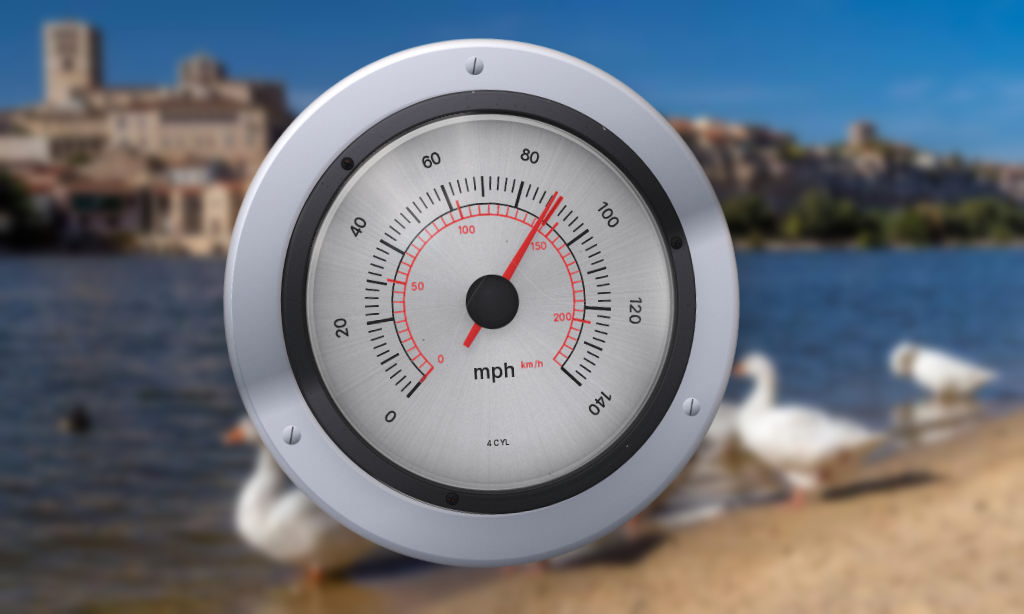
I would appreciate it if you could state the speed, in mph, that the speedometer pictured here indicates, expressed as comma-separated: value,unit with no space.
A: 88,mph
